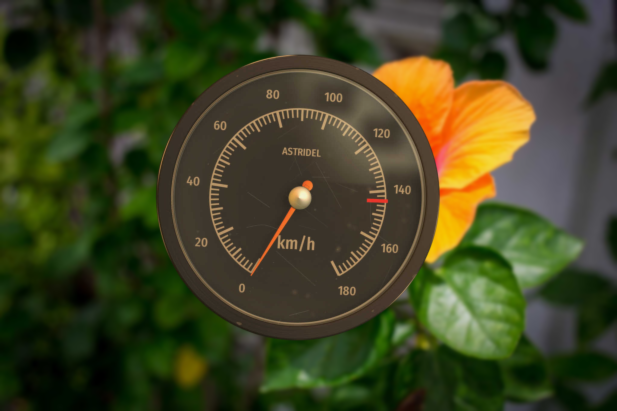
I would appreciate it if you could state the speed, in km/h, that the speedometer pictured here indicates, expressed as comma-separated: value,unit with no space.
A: 0,km/h
